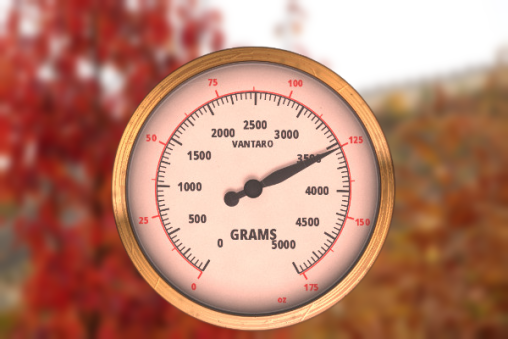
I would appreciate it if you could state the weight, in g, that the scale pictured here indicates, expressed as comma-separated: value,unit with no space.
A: 3550,g
